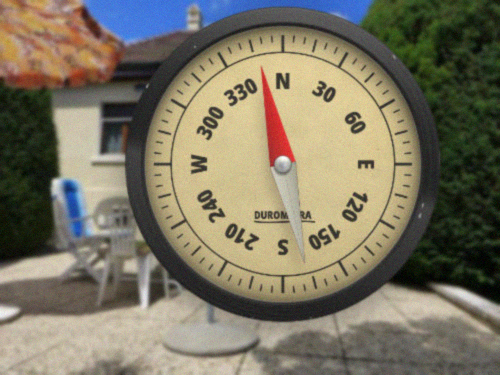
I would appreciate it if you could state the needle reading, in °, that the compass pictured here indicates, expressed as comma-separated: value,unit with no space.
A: 347.5,°
